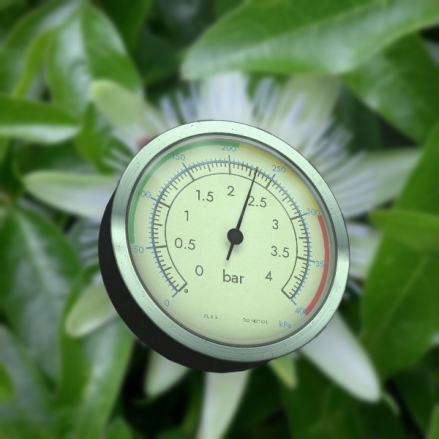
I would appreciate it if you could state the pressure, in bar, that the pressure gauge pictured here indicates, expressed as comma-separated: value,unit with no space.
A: 2.3,bar
